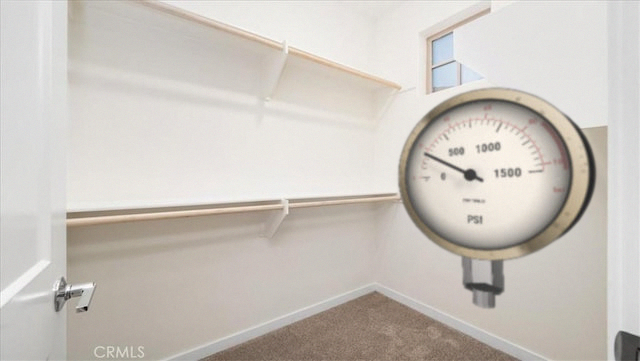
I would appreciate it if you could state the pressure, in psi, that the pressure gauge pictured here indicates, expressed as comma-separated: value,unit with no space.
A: 250,psi
